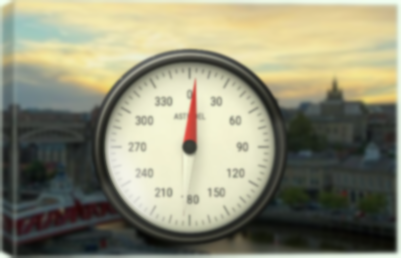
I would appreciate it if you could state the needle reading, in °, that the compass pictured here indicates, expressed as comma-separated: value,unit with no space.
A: 5,°
